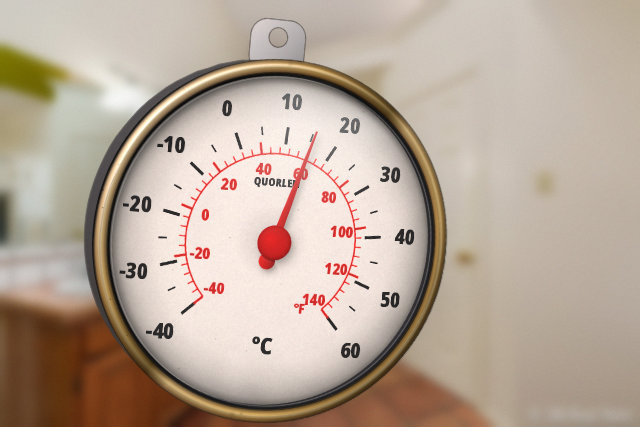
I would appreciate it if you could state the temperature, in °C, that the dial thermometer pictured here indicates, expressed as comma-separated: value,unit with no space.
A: 15,°C
